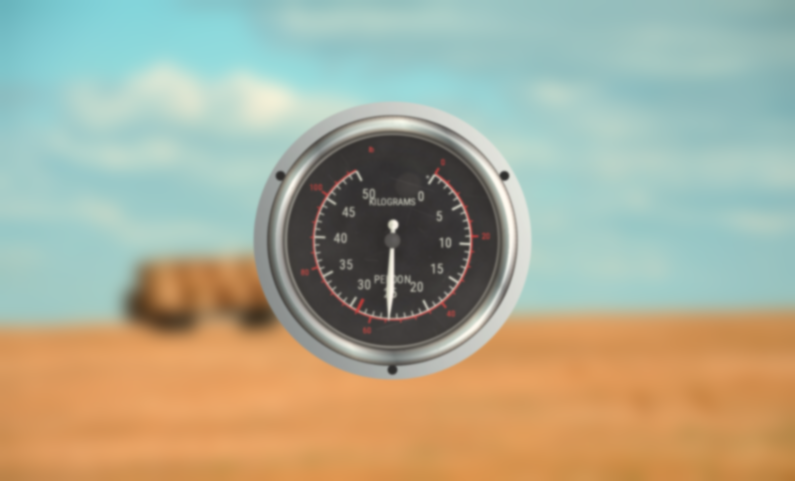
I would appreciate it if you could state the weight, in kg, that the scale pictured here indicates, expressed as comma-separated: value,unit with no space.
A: 25,kg
